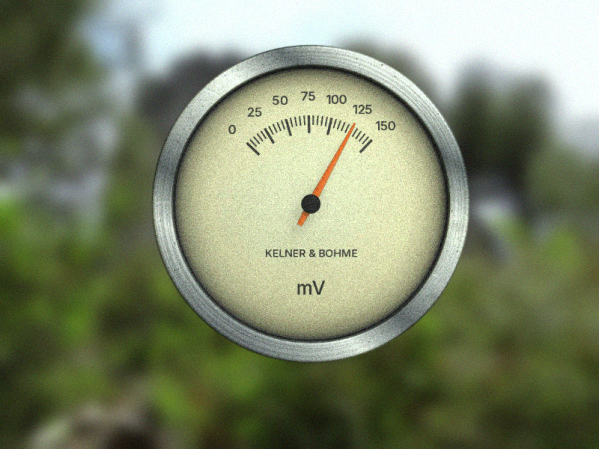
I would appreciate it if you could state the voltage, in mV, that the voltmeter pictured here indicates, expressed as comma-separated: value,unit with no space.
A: 125,mV
